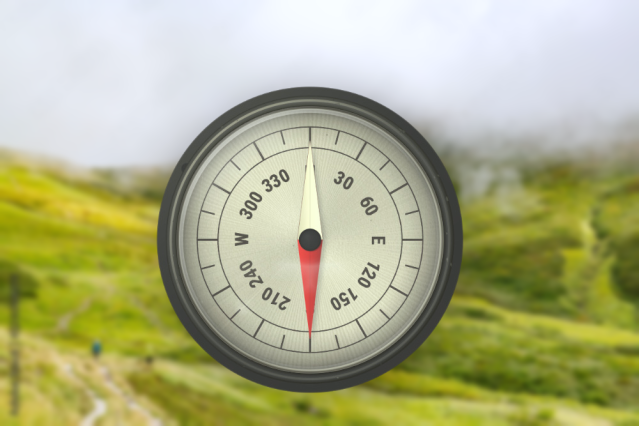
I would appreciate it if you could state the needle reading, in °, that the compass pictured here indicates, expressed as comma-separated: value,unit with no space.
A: 180,°
